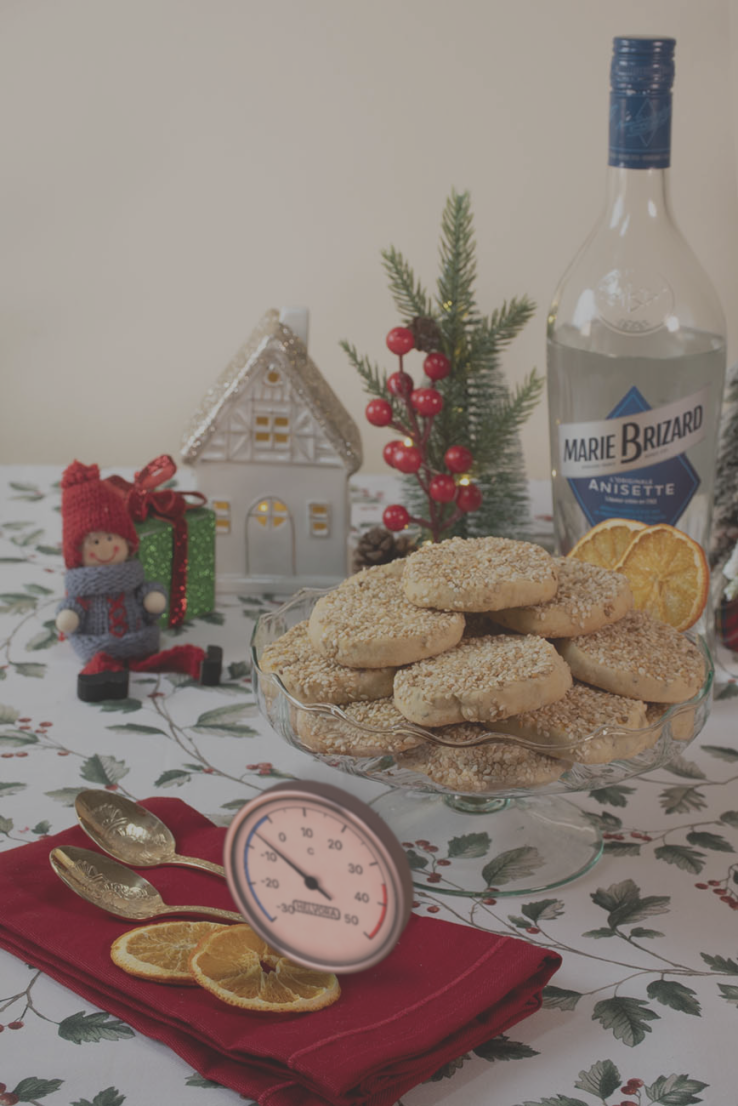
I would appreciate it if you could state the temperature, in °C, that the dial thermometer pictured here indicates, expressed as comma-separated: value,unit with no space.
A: -5,°C
